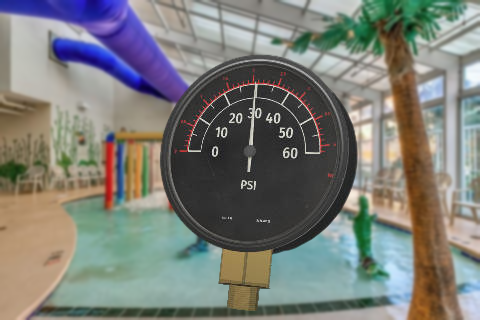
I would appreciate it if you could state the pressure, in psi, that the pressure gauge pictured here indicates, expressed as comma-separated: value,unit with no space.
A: 30,psi
